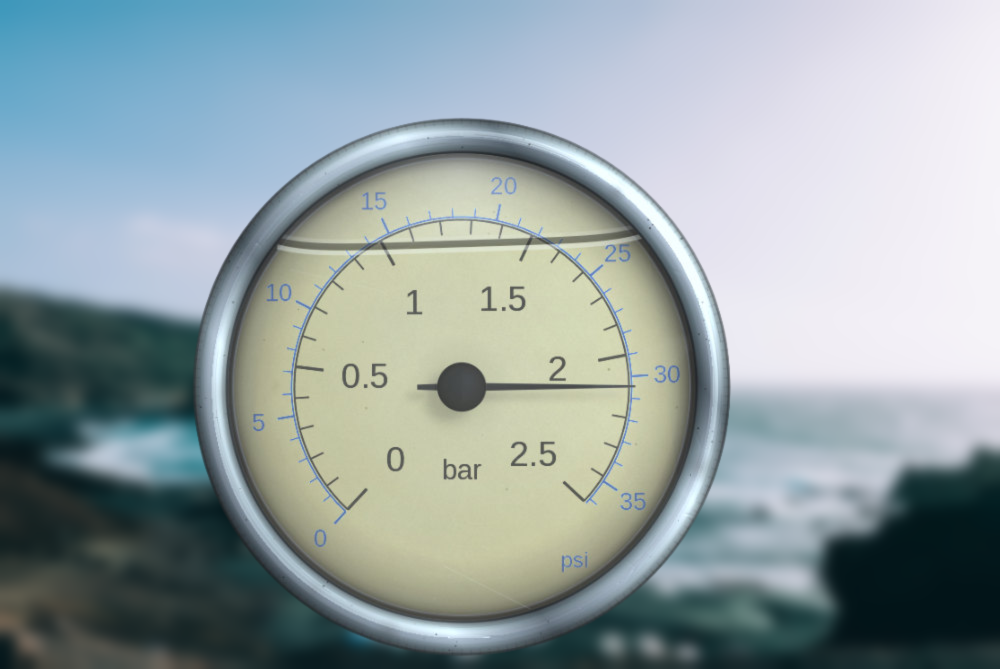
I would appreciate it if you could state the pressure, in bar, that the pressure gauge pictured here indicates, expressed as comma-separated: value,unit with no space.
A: 2.1,bar
